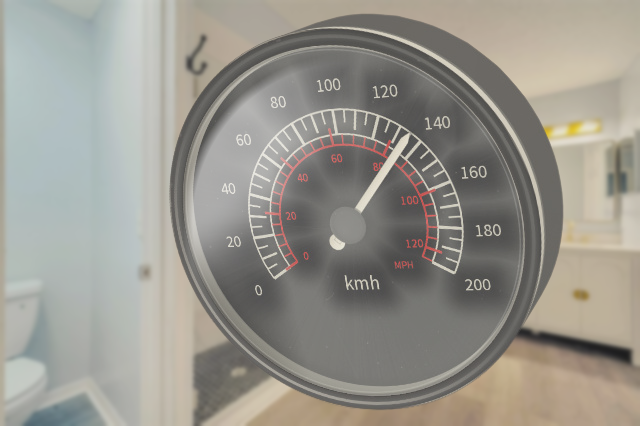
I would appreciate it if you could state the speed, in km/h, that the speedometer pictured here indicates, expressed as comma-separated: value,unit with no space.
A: 135,km/h
